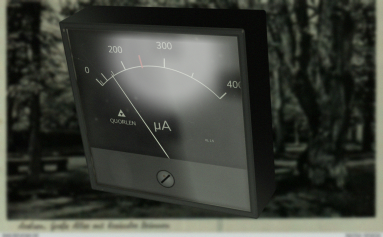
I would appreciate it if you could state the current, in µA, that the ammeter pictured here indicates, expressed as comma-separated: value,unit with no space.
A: 150,µA
